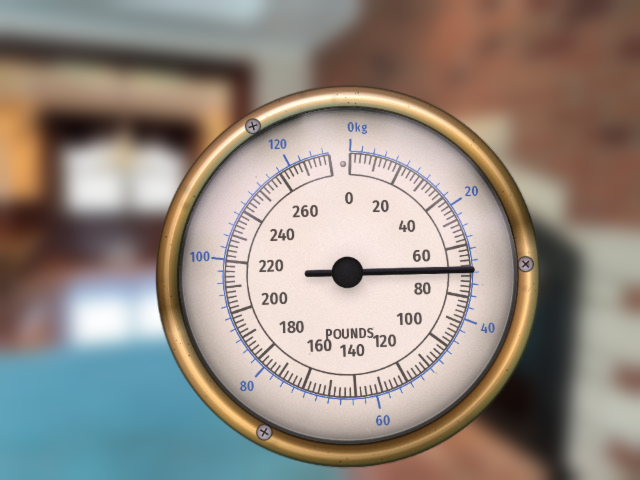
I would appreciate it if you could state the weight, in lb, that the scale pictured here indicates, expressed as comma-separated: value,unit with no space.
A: 70,lb
